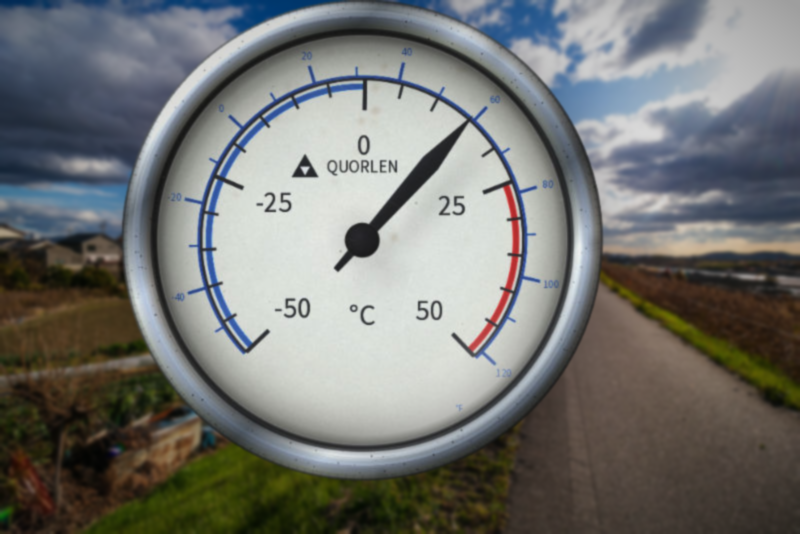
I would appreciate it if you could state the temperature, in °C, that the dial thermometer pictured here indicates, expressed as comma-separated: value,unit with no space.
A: 15,°C
